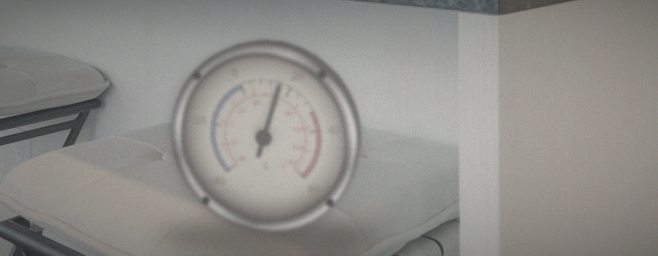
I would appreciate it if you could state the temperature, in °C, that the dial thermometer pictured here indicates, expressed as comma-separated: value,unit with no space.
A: 16,°C
